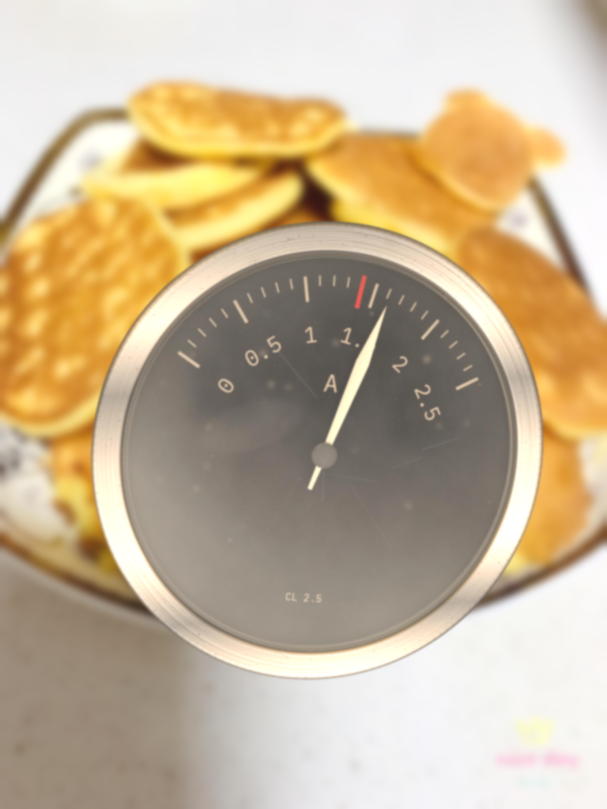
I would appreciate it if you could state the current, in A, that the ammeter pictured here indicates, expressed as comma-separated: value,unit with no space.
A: 1.6,A
